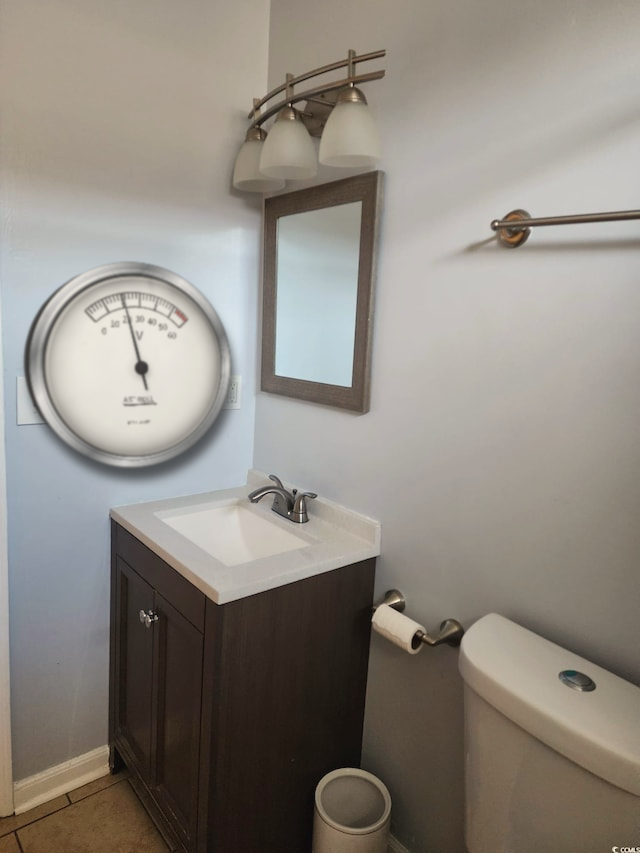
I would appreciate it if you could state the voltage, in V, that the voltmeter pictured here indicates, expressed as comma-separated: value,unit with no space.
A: 20,V
